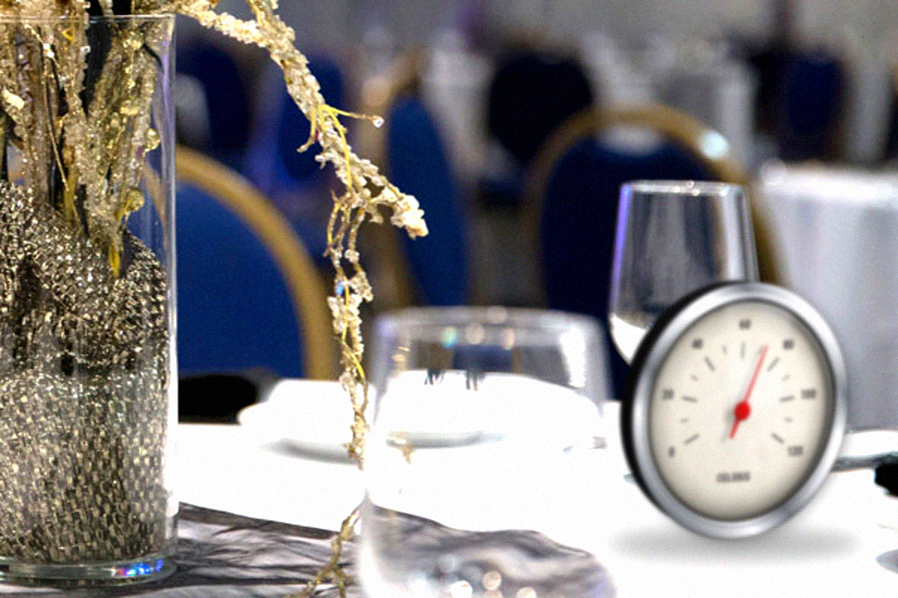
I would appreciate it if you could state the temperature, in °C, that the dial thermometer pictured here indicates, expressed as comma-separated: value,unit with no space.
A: 70,°C
